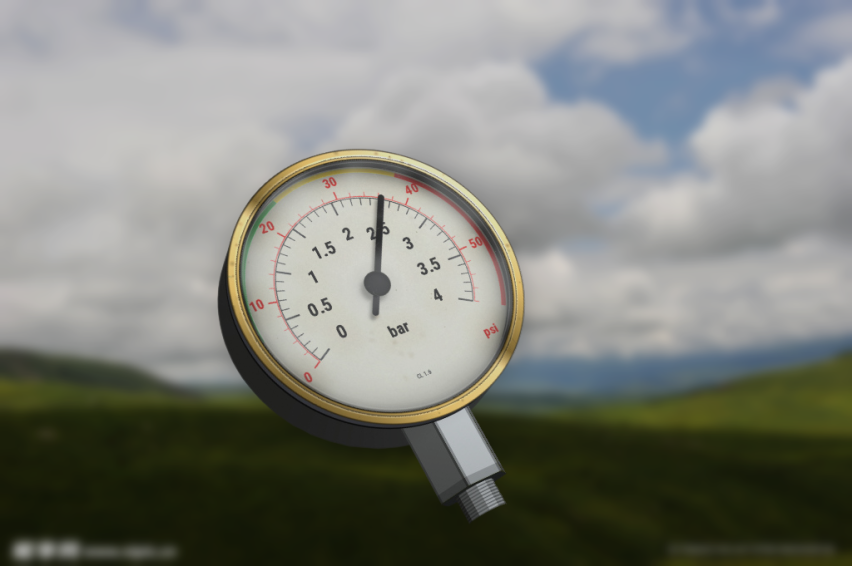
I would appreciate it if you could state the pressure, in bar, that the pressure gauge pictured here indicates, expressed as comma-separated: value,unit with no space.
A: 2.5,bar
